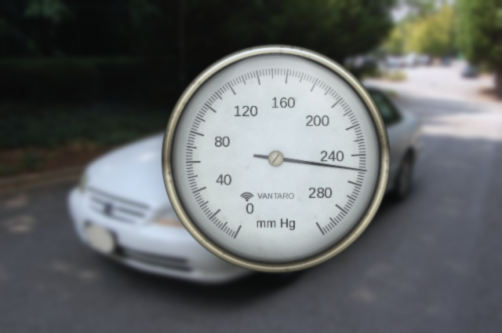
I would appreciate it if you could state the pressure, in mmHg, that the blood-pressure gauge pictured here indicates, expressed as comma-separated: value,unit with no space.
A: 250,mmHg
